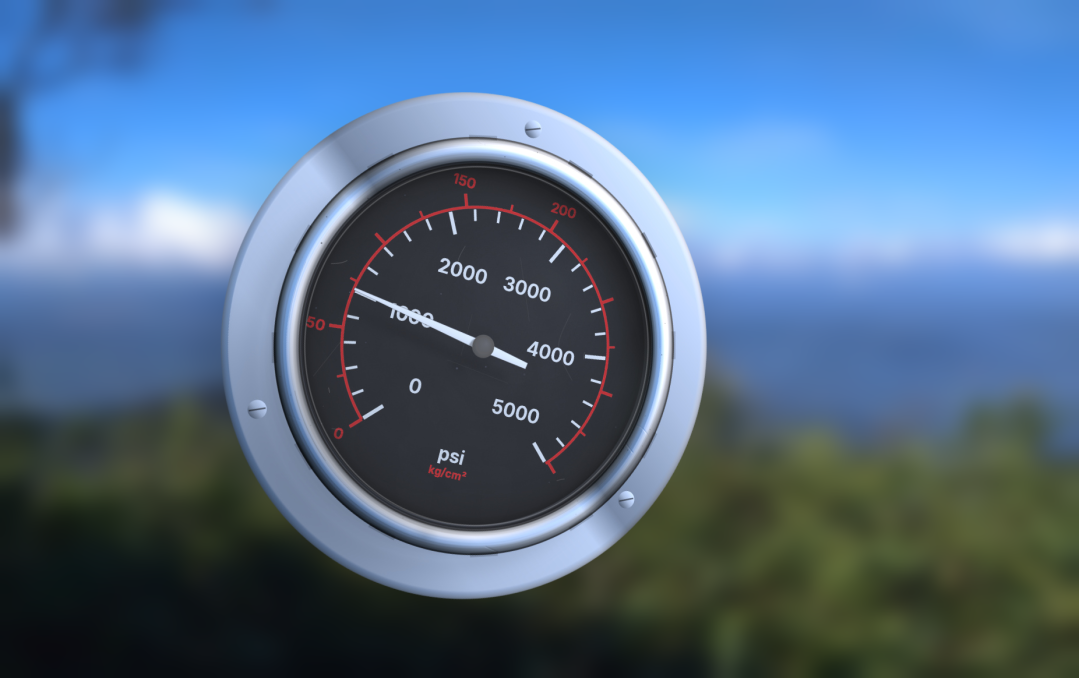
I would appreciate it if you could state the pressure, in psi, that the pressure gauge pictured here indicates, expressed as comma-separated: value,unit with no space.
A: 1000,psi
